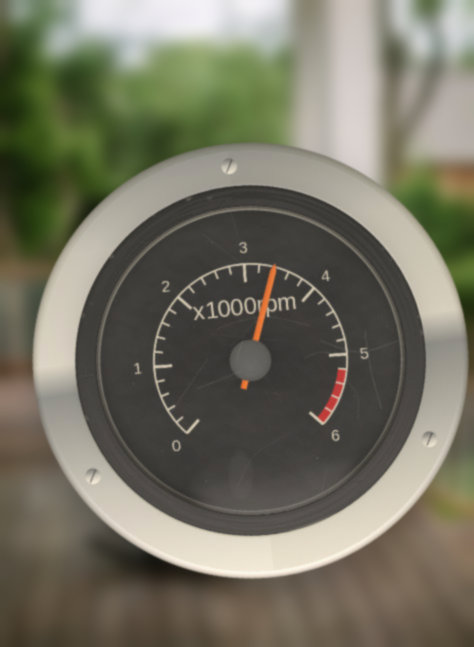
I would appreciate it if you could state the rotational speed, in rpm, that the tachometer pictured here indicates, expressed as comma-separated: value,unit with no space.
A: 3400,rpm
